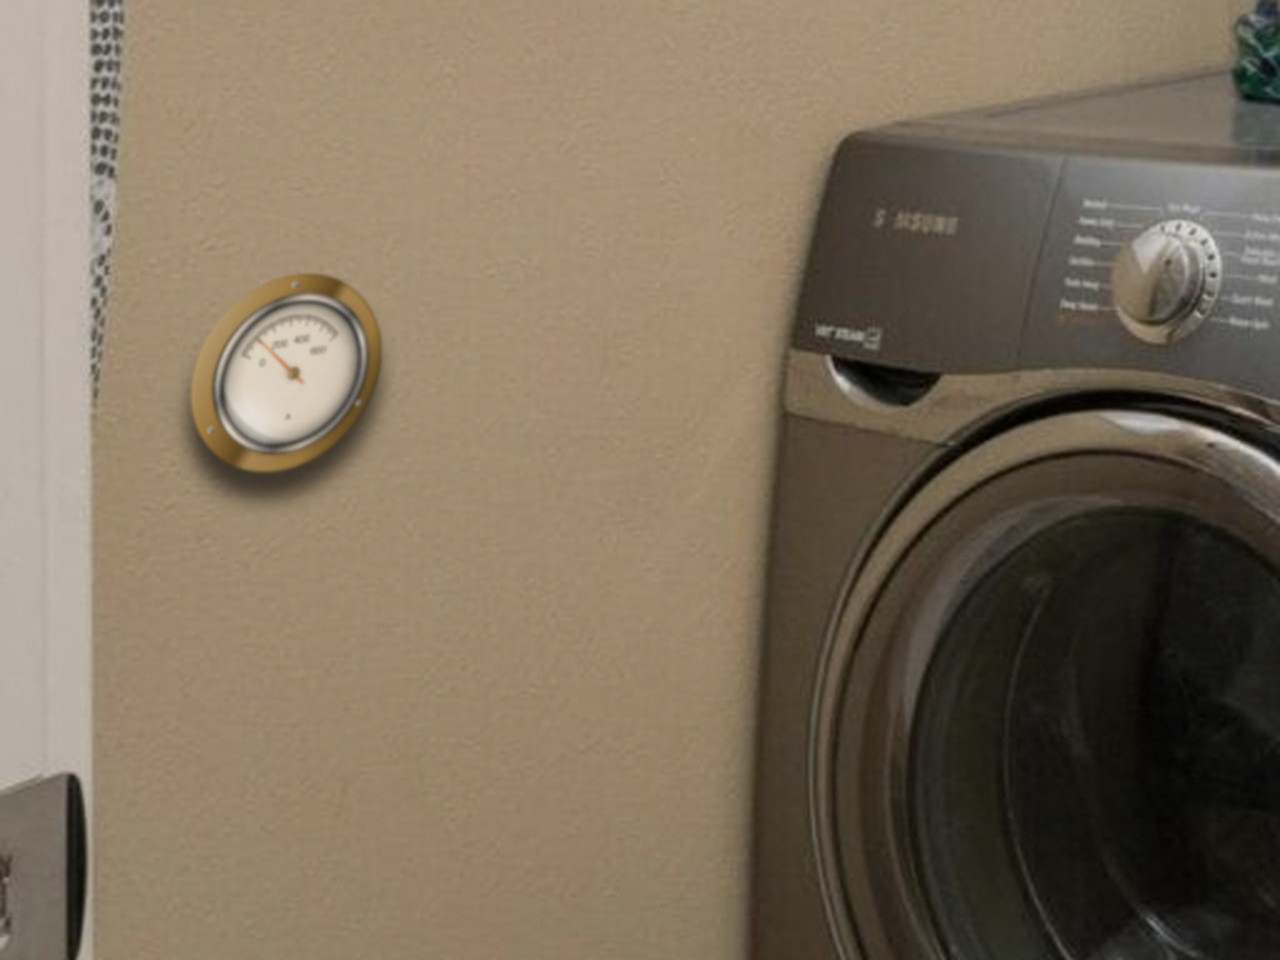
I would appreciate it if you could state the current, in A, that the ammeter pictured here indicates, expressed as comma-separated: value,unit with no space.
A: 100,A
